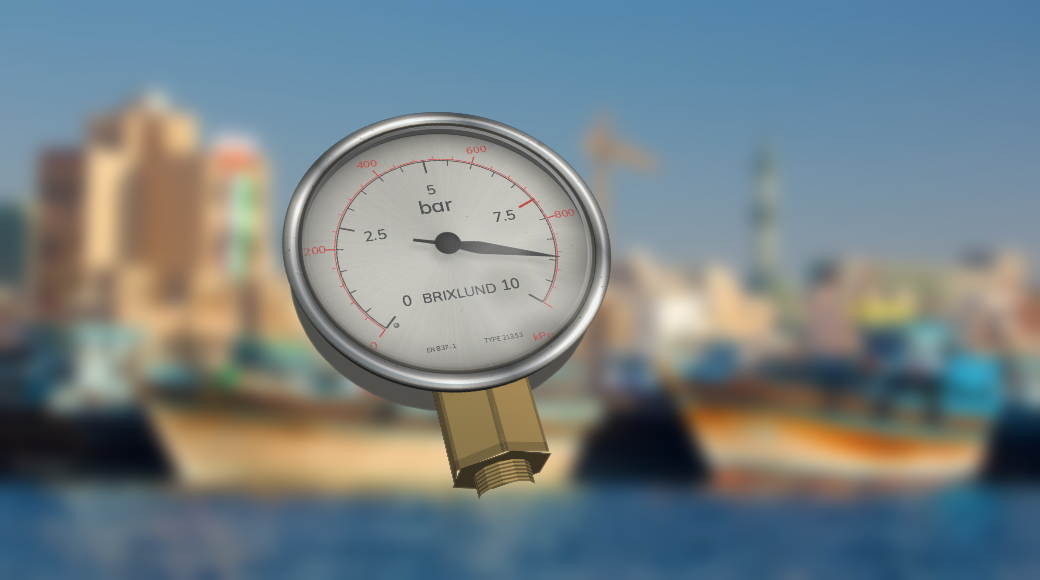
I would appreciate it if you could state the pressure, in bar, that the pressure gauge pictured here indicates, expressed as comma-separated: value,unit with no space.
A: 9,bar
